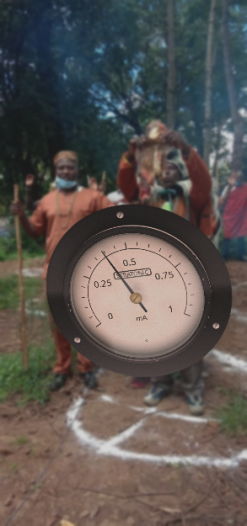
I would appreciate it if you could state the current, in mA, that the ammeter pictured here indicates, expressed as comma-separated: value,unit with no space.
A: 0.4,mA
